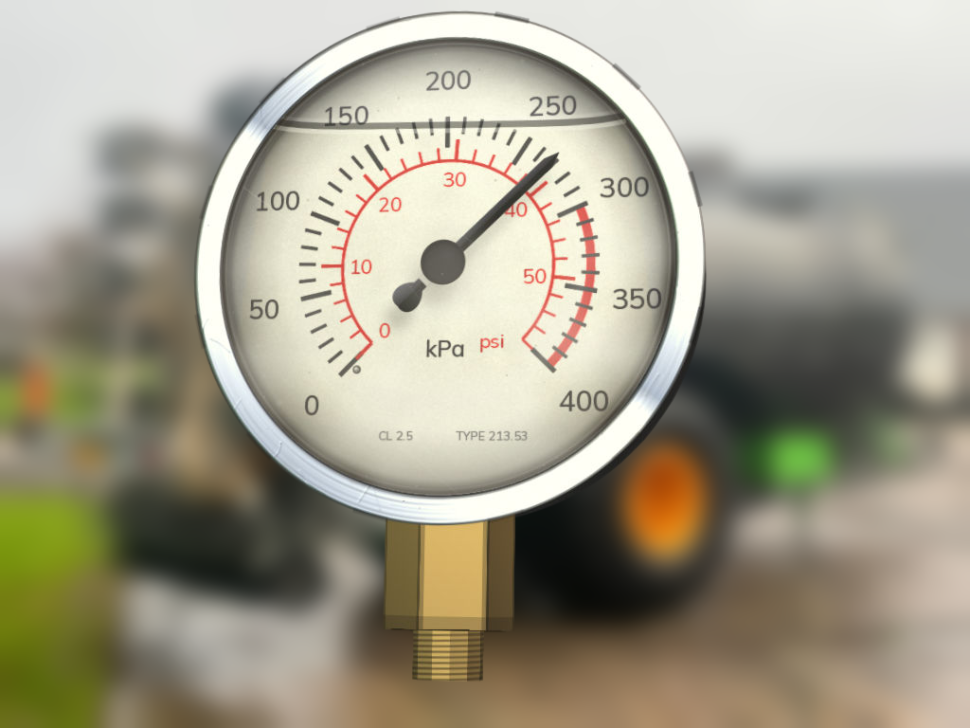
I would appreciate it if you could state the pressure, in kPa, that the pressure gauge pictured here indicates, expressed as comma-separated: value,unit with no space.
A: 270,kPa
